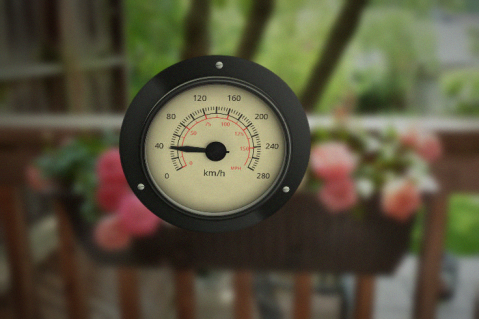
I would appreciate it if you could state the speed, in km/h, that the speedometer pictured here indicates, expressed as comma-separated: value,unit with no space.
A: 40,km/h
